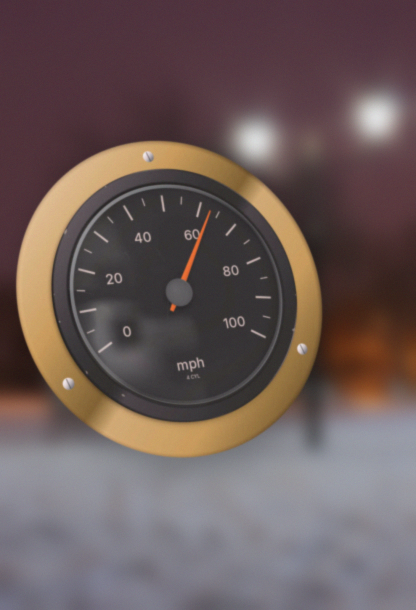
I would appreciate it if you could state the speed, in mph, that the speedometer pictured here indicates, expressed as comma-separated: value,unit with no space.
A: 62.5,mph
